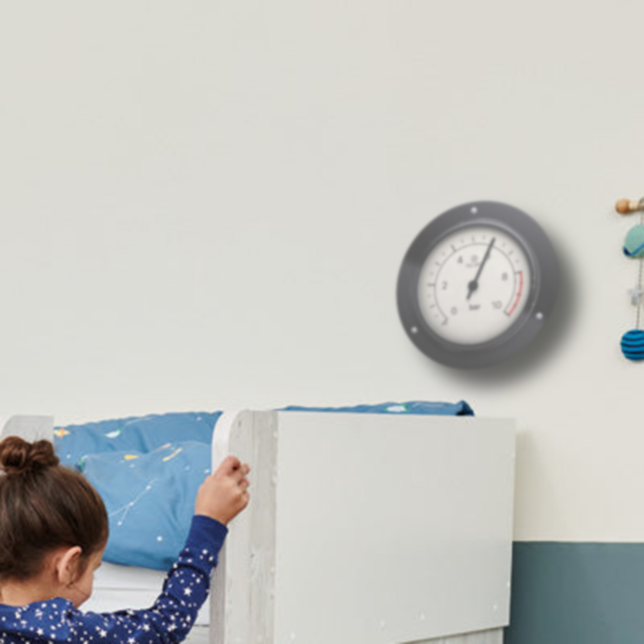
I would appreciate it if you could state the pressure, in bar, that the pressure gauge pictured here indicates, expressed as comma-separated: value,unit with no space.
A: 6,bar
